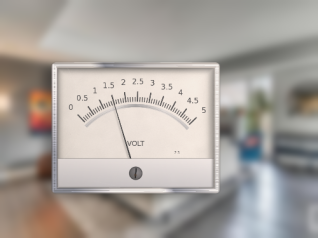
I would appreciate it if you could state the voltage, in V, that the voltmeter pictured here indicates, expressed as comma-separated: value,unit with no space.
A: 1.5,V
